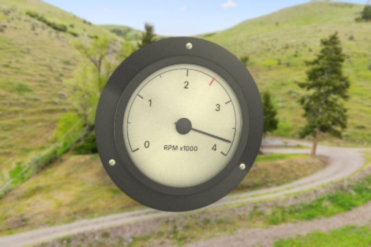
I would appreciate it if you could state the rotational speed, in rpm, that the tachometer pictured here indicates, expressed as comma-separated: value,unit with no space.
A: 3750,rpm
